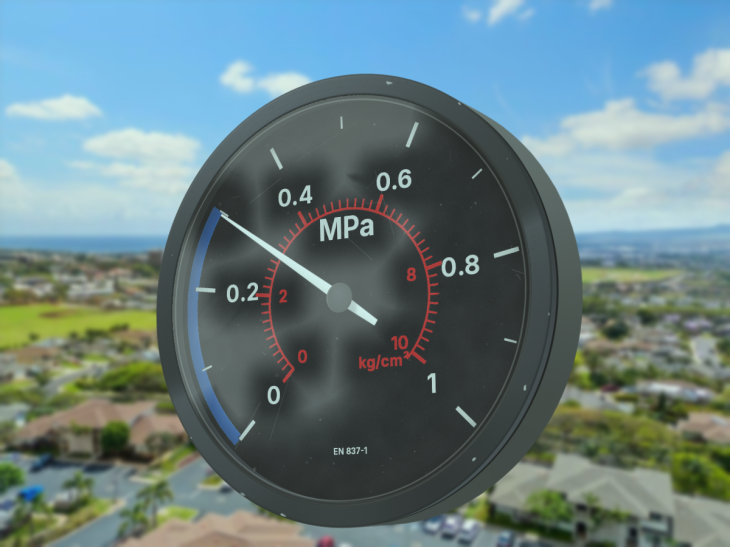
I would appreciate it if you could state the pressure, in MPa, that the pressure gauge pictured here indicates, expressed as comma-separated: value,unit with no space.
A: 0.3,MPa
